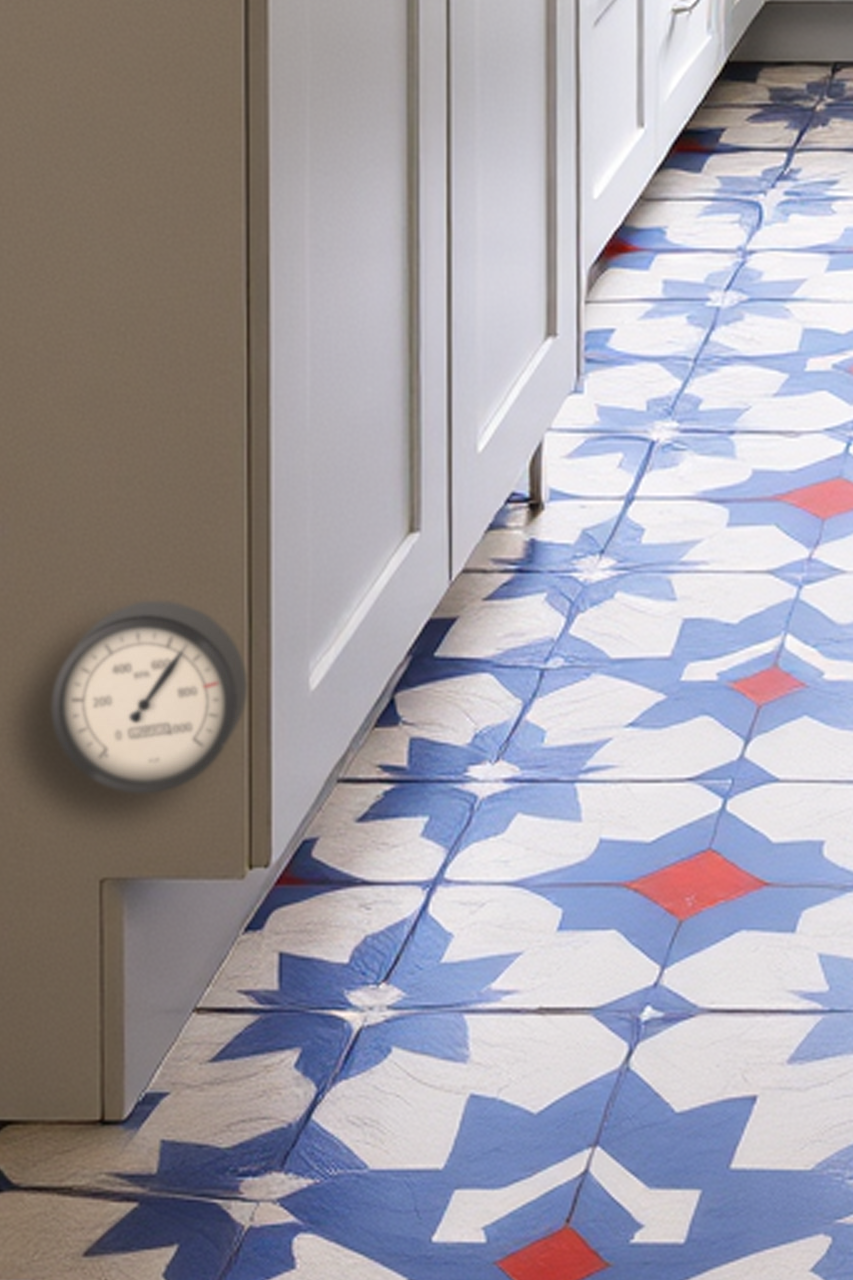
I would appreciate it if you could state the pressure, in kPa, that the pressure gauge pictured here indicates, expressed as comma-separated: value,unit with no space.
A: 650,kPa
